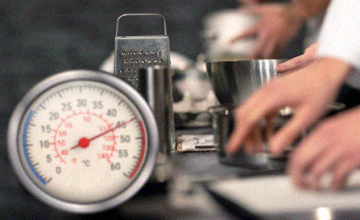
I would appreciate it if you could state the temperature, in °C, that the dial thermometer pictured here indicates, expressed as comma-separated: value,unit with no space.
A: 45,°C
